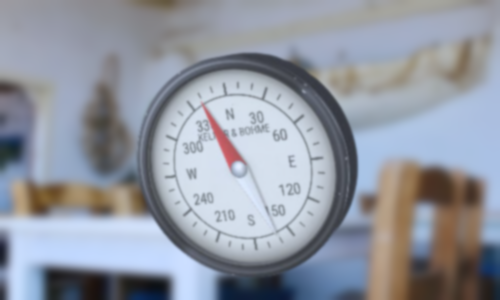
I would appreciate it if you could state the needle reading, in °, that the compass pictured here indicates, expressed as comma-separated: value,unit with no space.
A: 340,°
